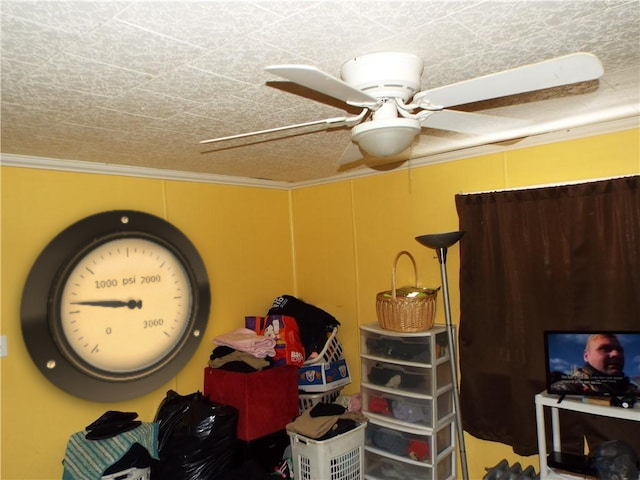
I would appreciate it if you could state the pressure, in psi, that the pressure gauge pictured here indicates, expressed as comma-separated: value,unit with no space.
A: 600,psi
